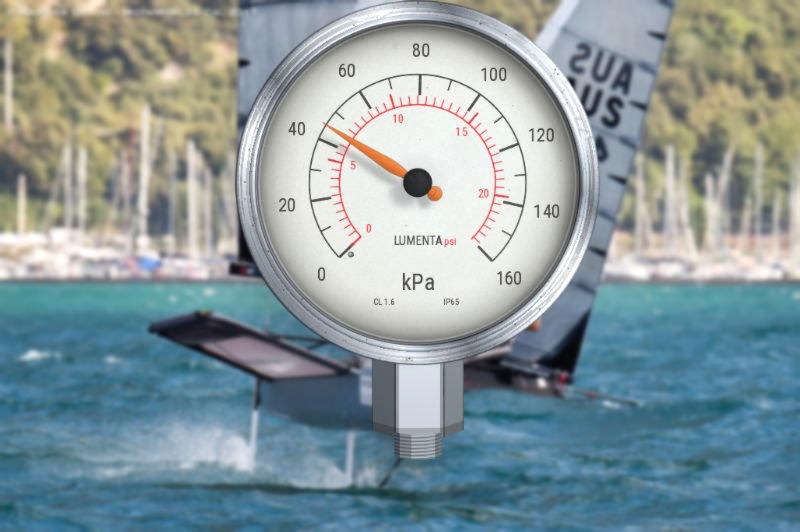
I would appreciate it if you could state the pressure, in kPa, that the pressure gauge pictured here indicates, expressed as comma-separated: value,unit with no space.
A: 45,kPa
